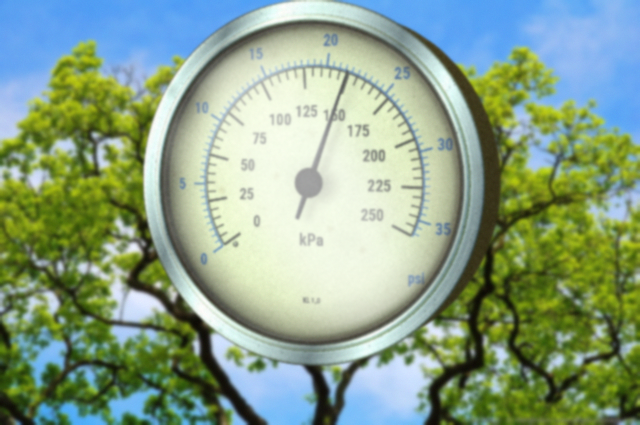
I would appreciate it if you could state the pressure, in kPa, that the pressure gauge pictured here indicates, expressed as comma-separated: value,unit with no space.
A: 150,kPa
